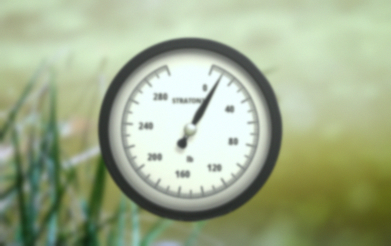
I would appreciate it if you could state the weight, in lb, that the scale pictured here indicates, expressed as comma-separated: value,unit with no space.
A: 10,lb
